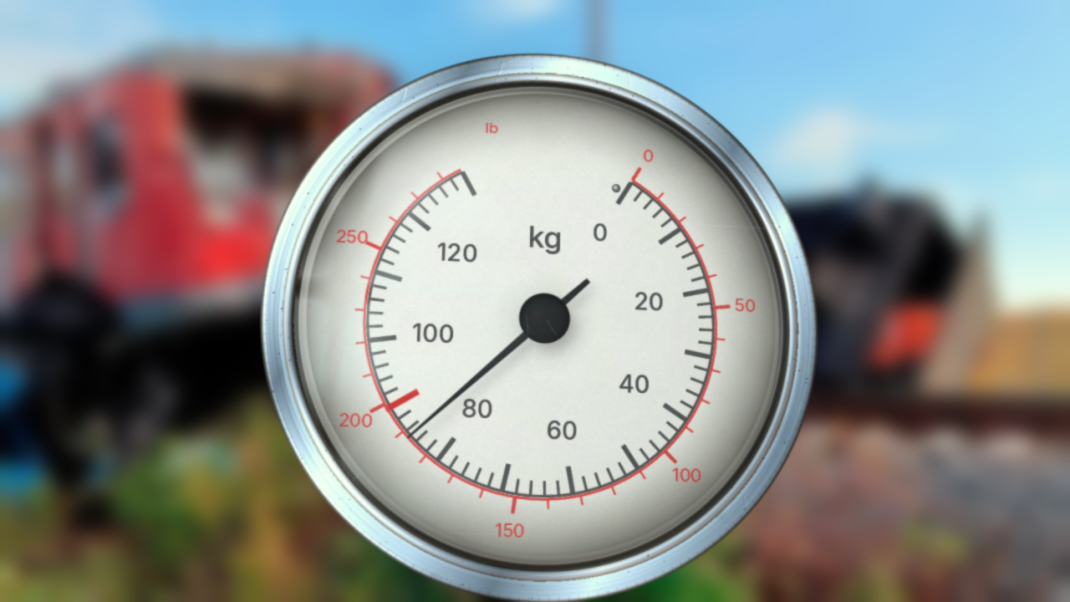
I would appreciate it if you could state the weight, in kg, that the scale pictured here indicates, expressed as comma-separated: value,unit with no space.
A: 85,kg
